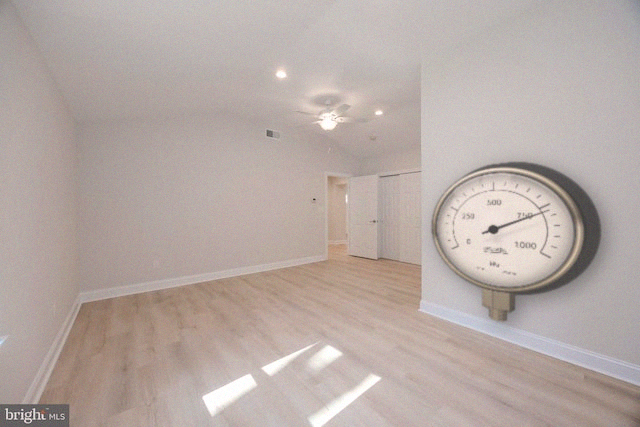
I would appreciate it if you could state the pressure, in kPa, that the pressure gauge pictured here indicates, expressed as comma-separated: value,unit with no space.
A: 775,kPa
